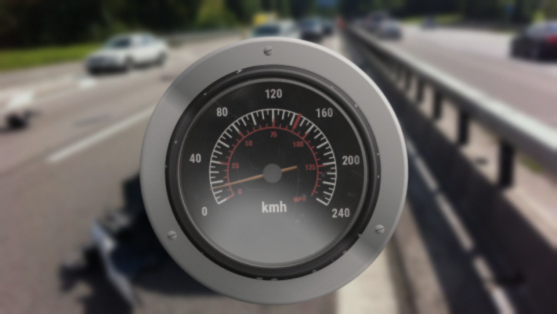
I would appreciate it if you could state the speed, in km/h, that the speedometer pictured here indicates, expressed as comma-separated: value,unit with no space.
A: 15,km/h
